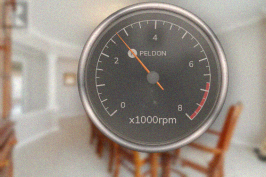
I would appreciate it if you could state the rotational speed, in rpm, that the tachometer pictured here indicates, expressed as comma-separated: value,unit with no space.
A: 2750,rpm
